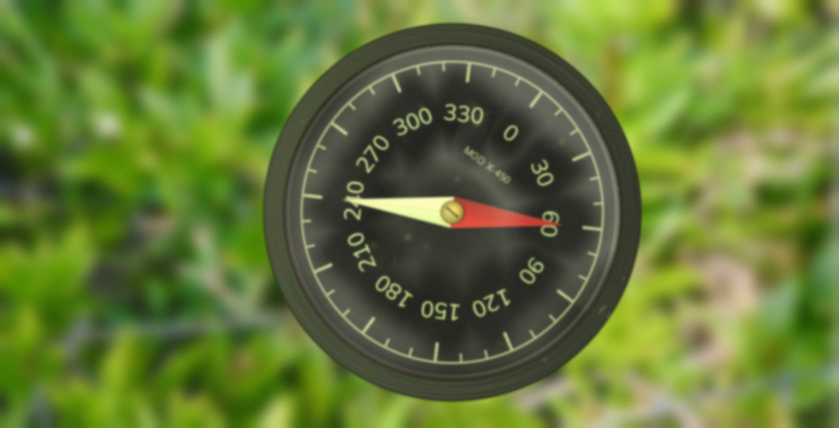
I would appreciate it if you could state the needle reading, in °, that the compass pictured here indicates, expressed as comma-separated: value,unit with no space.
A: 60,°
